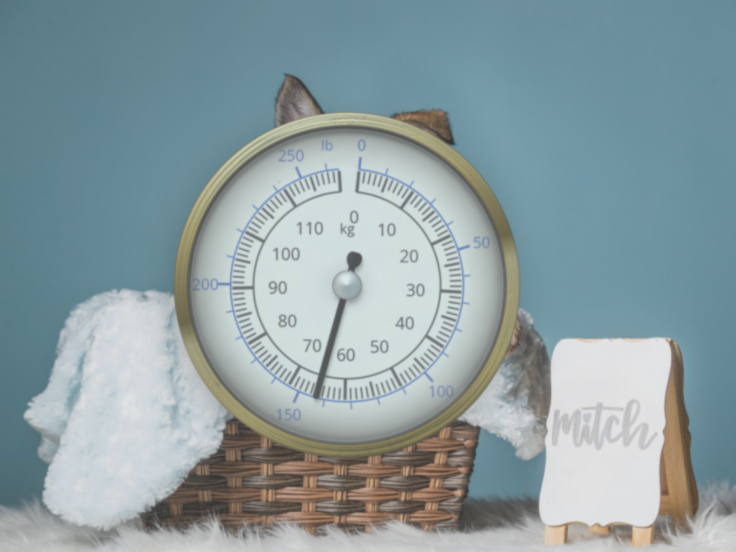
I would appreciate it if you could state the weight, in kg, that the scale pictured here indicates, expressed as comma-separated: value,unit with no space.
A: 65,kg
